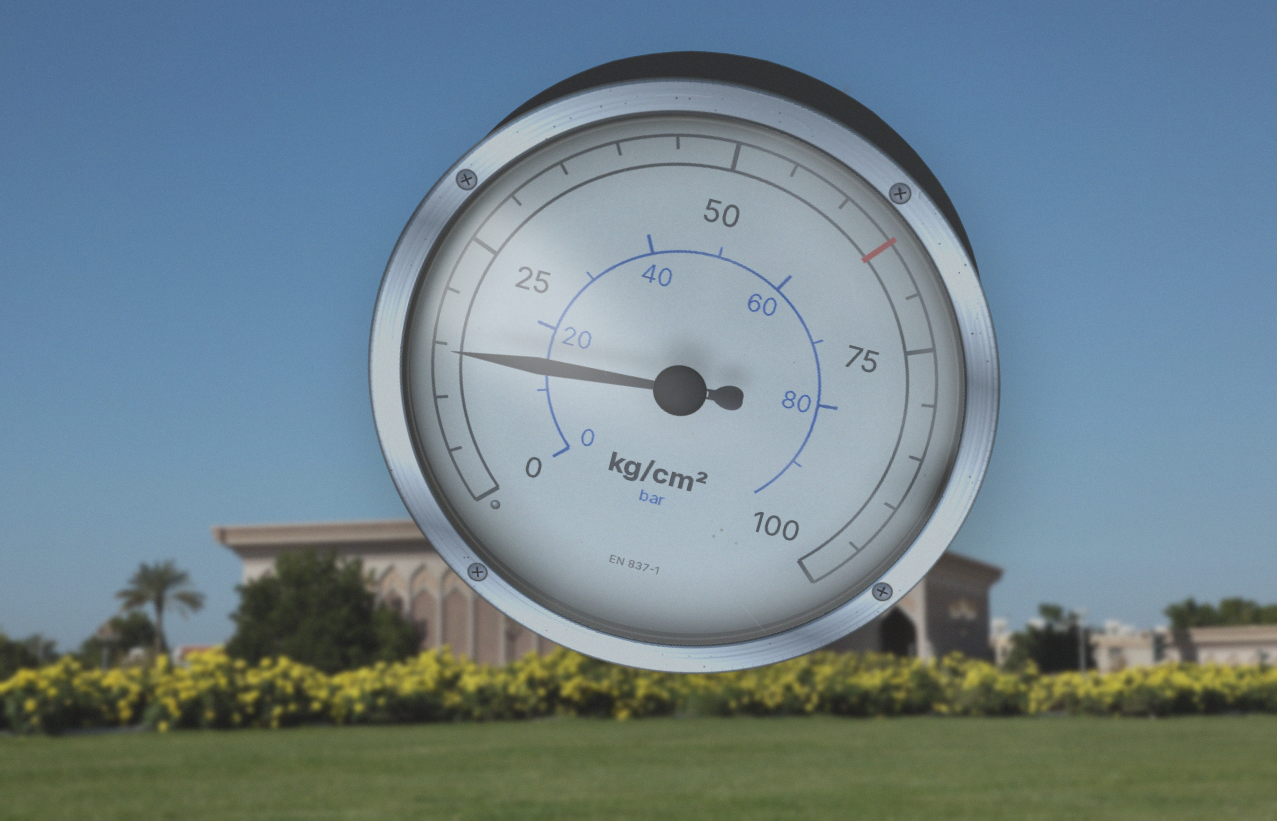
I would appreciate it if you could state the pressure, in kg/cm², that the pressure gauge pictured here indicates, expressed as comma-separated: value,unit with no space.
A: 15,kg/cm²
